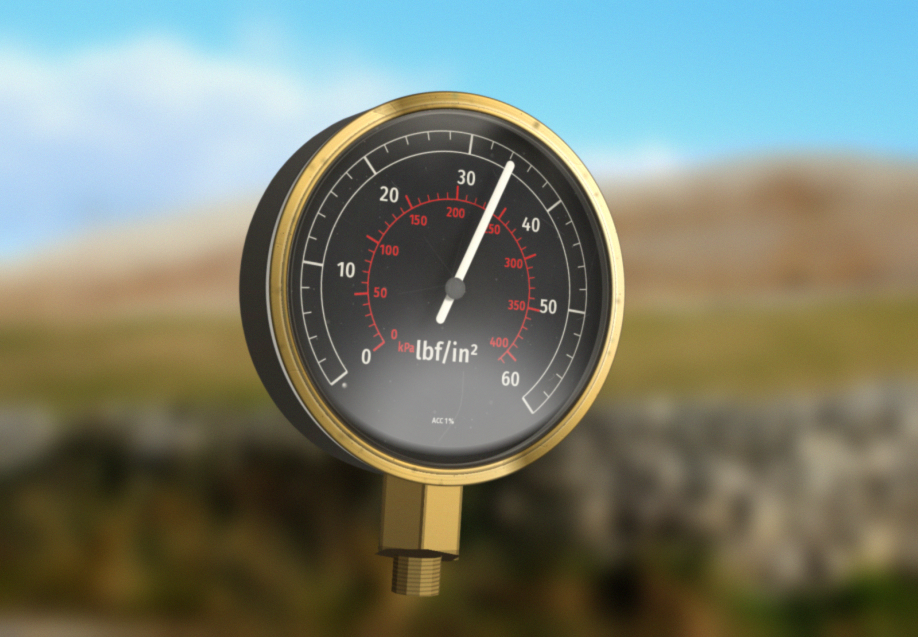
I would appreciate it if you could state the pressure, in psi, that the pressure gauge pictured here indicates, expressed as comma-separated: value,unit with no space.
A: 34,psi
